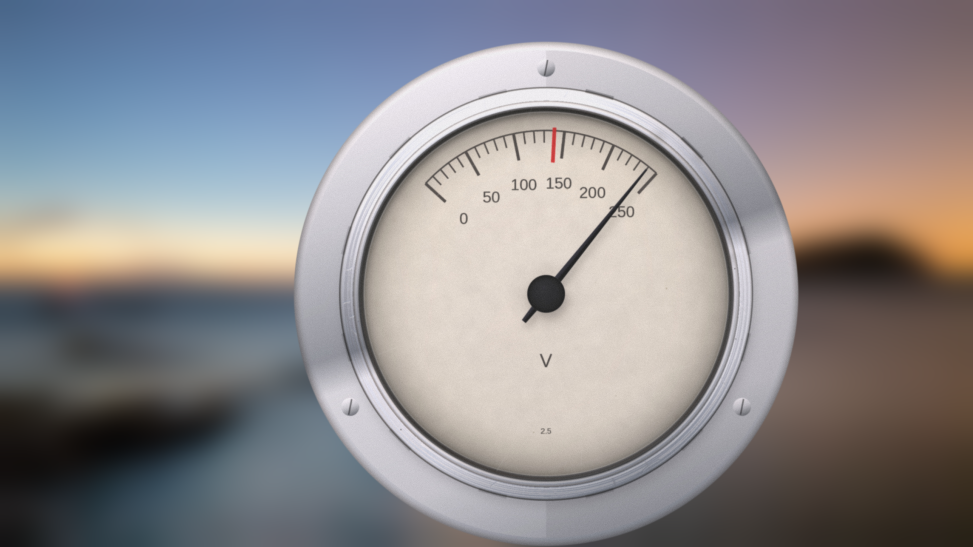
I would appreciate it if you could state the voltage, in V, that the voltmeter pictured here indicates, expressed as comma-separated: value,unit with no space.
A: 240,V
